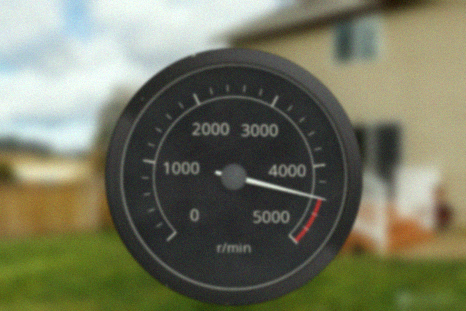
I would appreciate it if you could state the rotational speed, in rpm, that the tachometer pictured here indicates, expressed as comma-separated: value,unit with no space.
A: 4400,rpm
